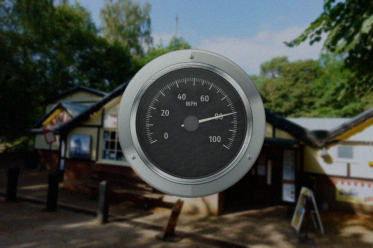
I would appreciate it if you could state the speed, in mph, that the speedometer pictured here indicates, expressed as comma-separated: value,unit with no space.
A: 80,mph
